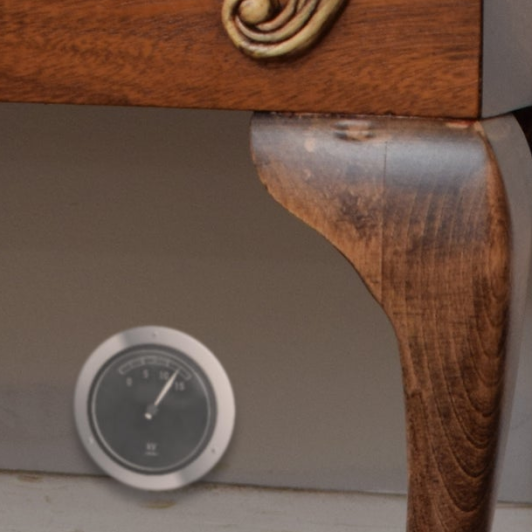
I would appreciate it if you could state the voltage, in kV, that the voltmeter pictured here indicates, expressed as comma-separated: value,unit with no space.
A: 12.5,kV
